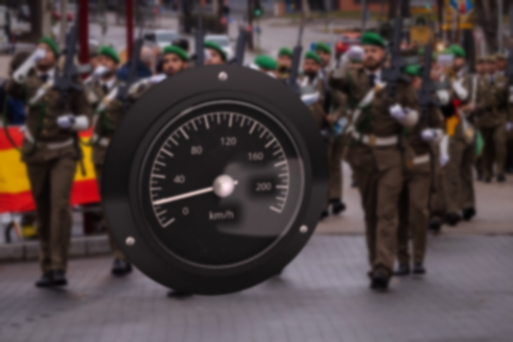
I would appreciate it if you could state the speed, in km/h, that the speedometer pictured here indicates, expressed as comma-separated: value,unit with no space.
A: 20,km/h
